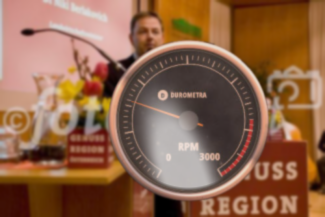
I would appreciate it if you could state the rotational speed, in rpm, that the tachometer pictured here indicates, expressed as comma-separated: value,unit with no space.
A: 800,rpm
